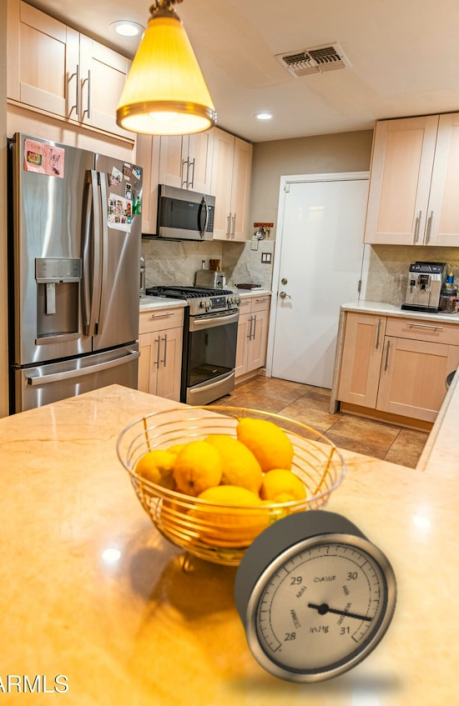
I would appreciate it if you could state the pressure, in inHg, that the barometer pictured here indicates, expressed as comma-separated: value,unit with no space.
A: 30.7,inHg
